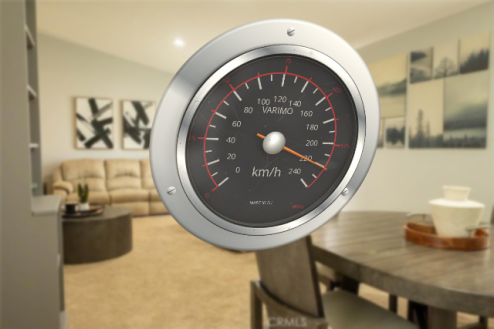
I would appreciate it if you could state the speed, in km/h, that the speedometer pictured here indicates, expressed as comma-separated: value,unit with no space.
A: 220,km/h
